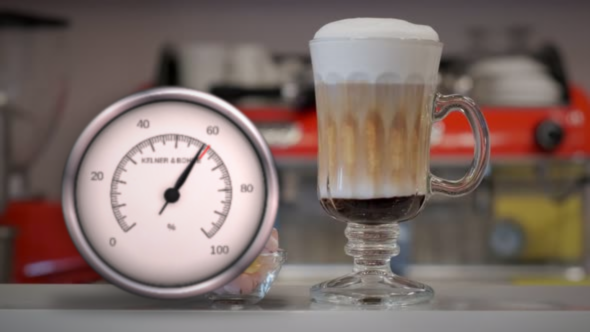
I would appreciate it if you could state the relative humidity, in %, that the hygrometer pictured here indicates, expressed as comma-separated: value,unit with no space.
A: 60,%
